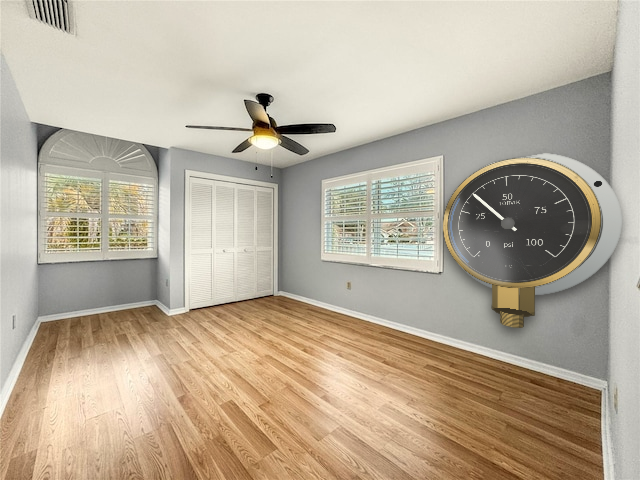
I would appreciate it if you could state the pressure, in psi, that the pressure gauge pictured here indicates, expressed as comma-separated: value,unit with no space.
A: 35,psi
